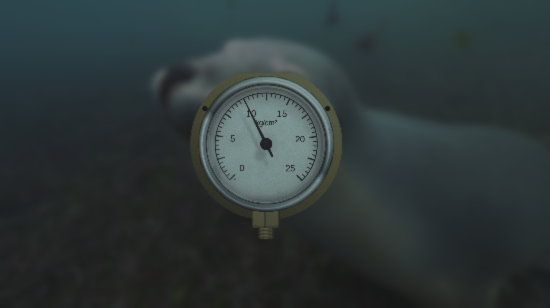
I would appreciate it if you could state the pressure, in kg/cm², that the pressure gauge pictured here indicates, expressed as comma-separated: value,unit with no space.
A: 10,kg/cm²
